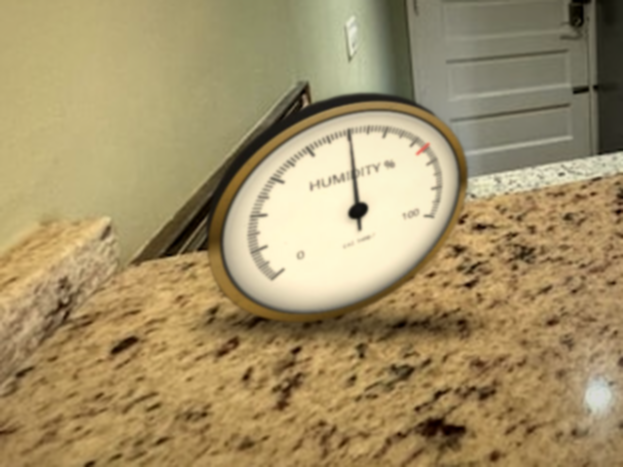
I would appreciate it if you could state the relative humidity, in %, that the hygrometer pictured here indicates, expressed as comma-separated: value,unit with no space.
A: 50,%
